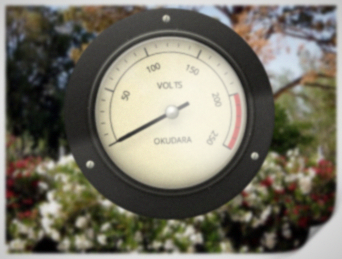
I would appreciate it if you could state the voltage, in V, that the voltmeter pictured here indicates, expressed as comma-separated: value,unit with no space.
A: 0,V
